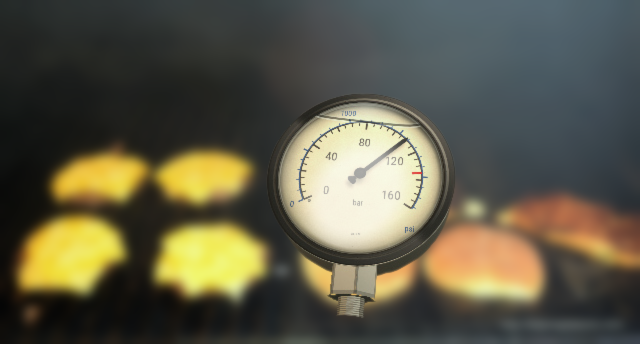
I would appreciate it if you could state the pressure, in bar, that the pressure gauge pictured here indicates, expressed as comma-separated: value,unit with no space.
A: 110,bar
